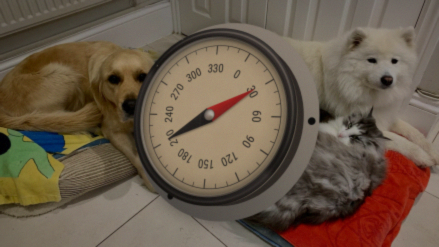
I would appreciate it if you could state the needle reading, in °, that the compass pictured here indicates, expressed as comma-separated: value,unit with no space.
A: 30,°
